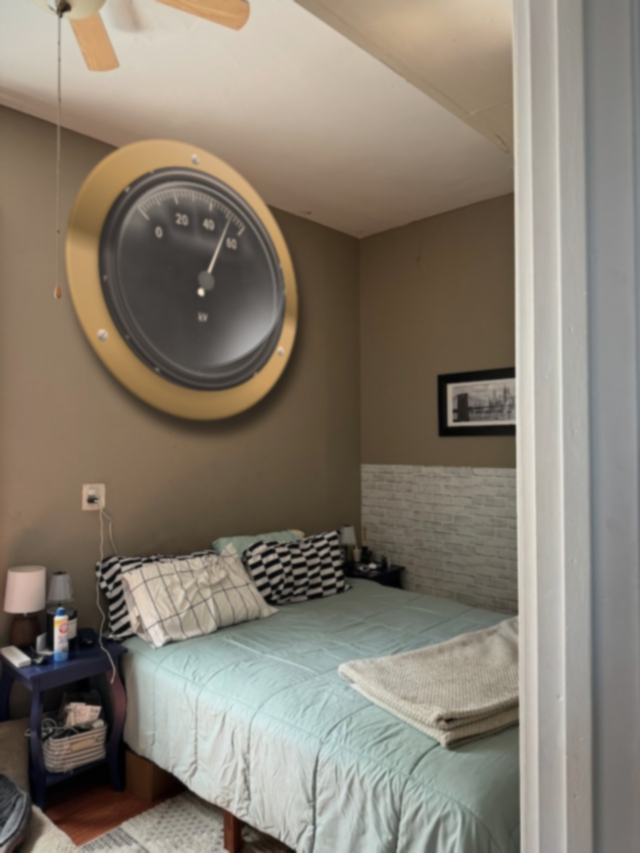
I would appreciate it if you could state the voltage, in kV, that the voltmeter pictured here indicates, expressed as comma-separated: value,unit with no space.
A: 50,kV
